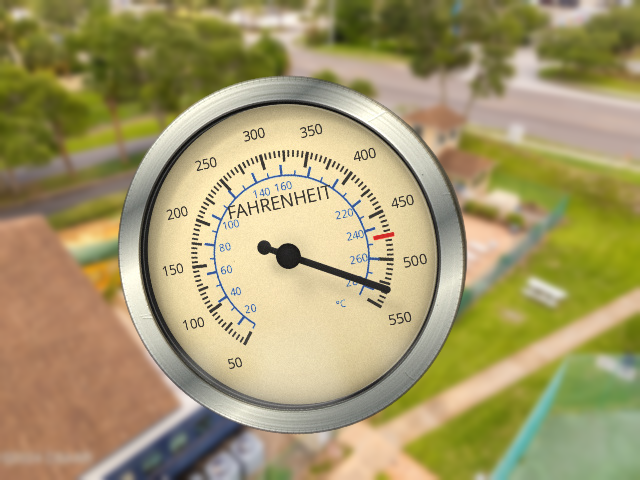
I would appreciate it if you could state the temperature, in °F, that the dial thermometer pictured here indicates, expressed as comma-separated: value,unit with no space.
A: 530,°F
